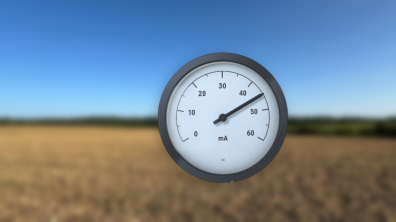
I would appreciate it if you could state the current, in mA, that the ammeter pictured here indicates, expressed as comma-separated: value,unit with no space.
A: 45,mA
